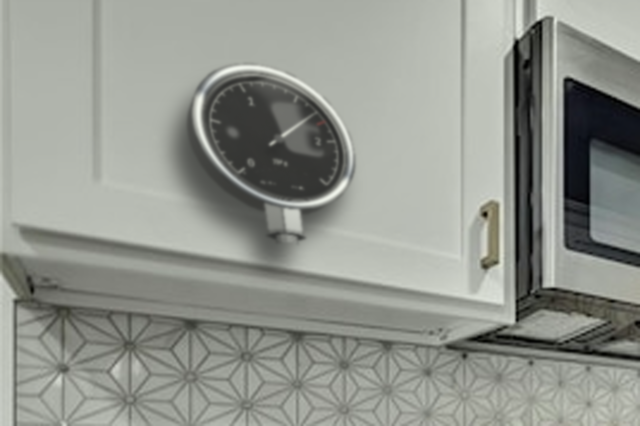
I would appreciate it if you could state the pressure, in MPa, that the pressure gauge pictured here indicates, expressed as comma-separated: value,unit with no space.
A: 1.7,MPa
